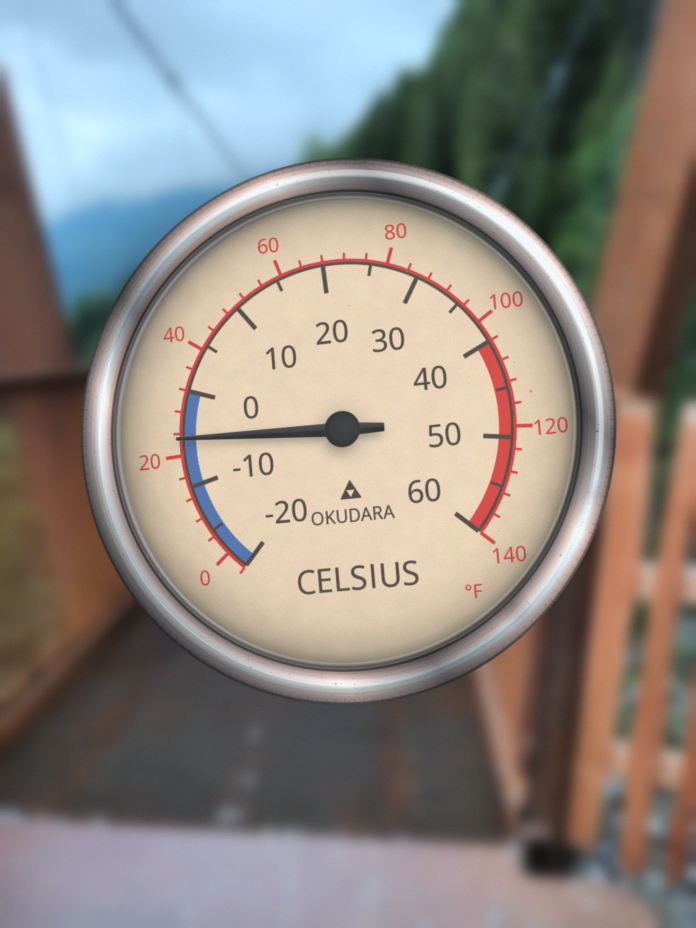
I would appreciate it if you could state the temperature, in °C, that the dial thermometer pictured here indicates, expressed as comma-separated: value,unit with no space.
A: -5,°C
